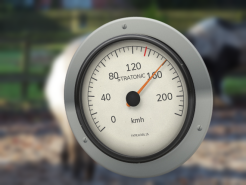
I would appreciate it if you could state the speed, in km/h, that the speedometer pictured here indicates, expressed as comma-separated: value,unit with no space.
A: 160,km/h
